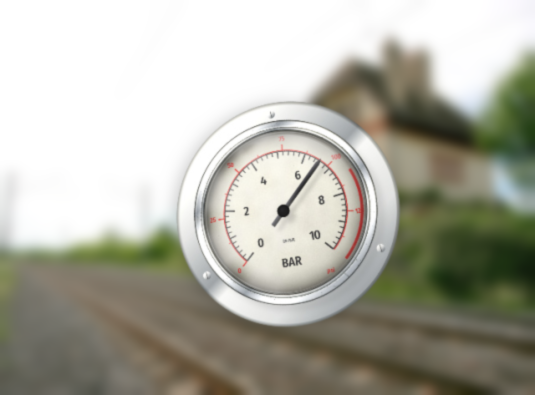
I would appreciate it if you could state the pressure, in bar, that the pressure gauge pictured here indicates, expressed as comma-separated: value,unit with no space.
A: 6.6,bar
